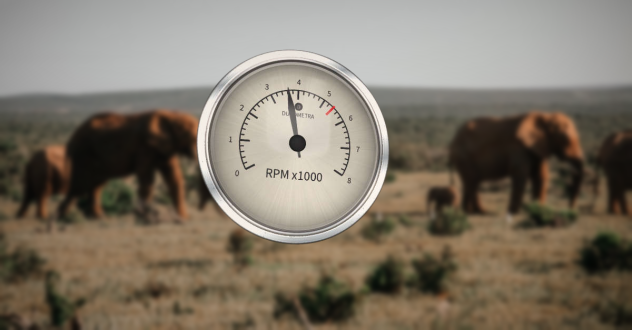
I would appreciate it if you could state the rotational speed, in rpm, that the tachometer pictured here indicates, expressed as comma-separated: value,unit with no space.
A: 3600,rpm
